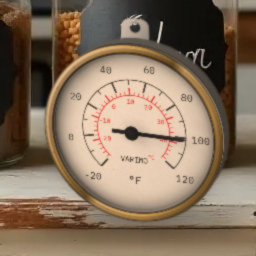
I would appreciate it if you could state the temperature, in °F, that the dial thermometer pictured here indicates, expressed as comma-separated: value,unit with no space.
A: 100,°F
